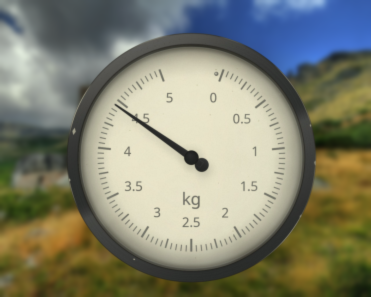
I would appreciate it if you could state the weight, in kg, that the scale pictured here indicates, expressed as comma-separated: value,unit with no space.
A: 4.45,kg
